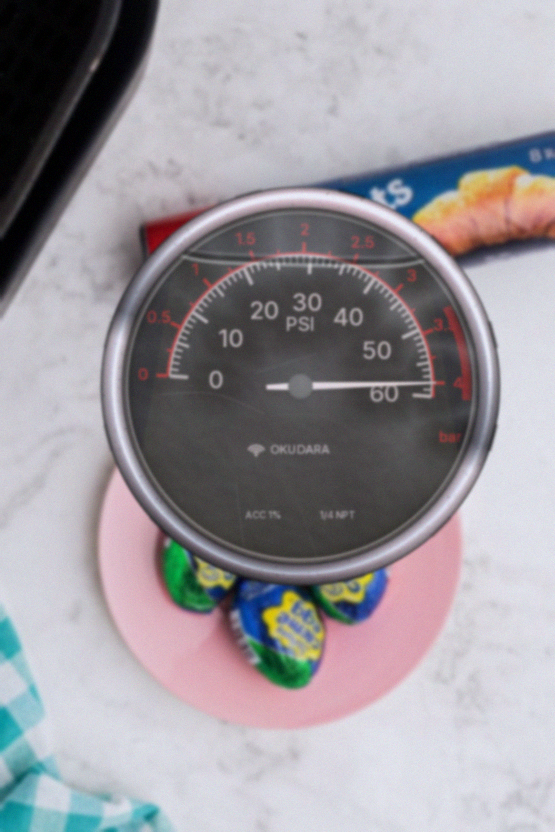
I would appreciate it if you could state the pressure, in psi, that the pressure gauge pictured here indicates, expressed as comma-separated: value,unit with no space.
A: 58,psi
